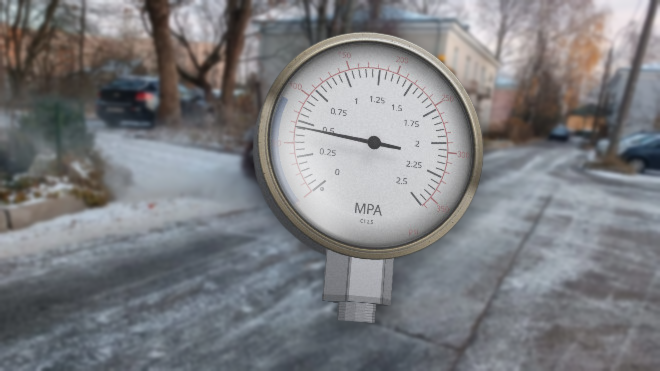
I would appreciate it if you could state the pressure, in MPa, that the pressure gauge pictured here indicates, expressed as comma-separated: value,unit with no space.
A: 0.45,MPa
